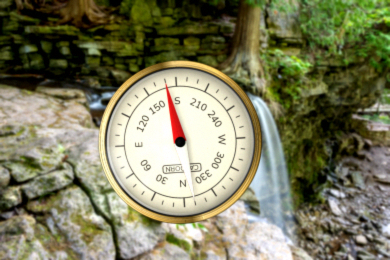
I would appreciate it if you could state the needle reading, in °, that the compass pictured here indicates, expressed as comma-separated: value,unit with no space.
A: 170,°
